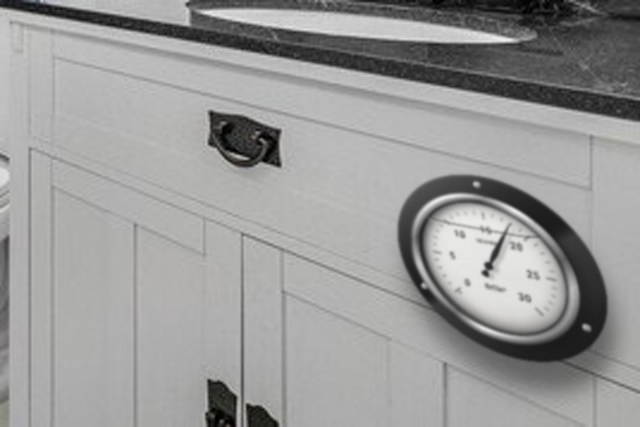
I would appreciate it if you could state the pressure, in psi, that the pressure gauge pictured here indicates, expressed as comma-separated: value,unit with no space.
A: 18,psi
